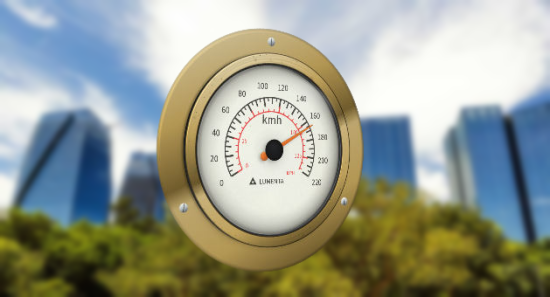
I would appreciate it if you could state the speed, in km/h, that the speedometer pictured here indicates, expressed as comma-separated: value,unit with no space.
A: 165,km/h
